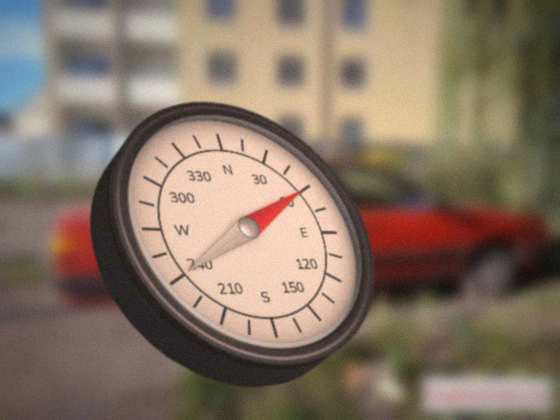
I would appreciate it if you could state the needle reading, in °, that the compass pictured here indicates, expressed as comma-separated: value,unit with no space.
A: 60,°
